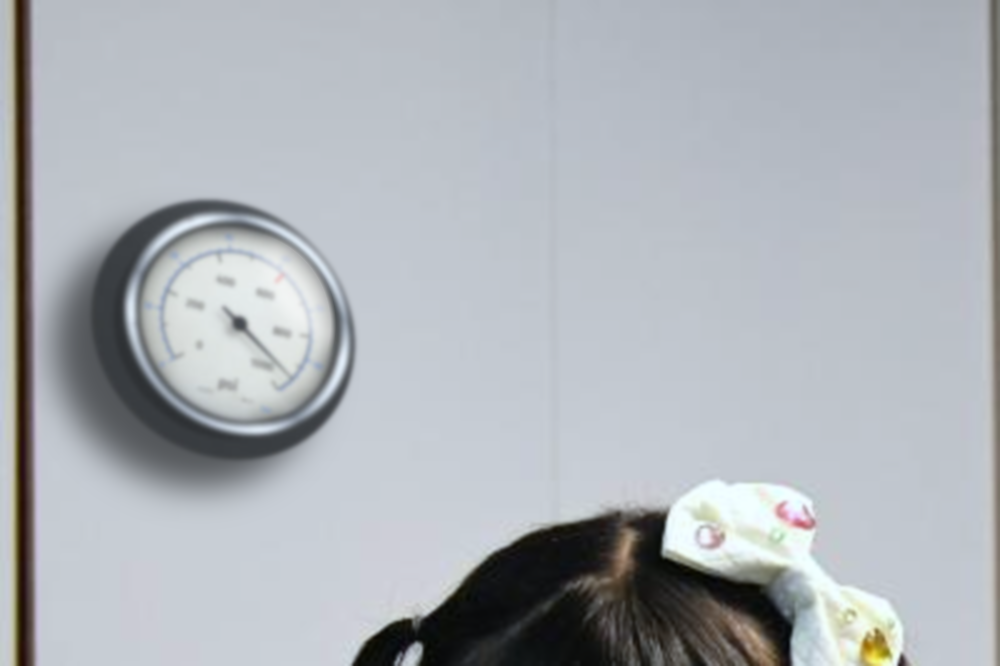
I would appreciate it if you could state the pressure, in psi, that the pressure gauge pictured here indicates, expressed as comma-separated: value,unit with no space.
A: 950,psi
